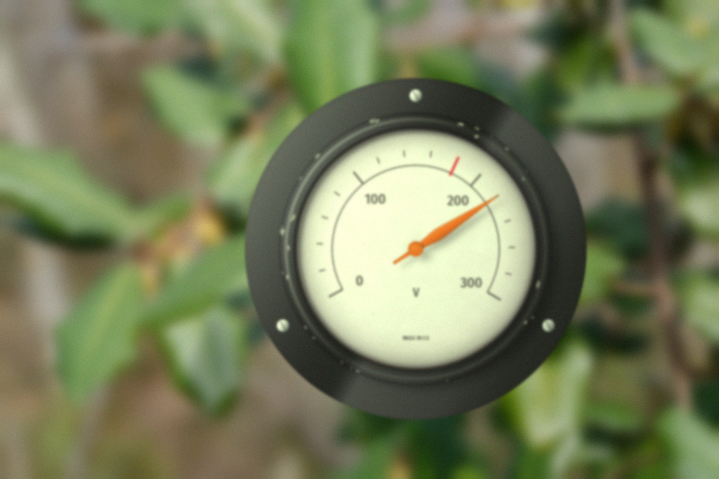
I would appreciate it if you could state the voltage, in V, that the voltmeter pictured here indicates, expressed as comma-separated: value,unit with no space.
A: 220,V
